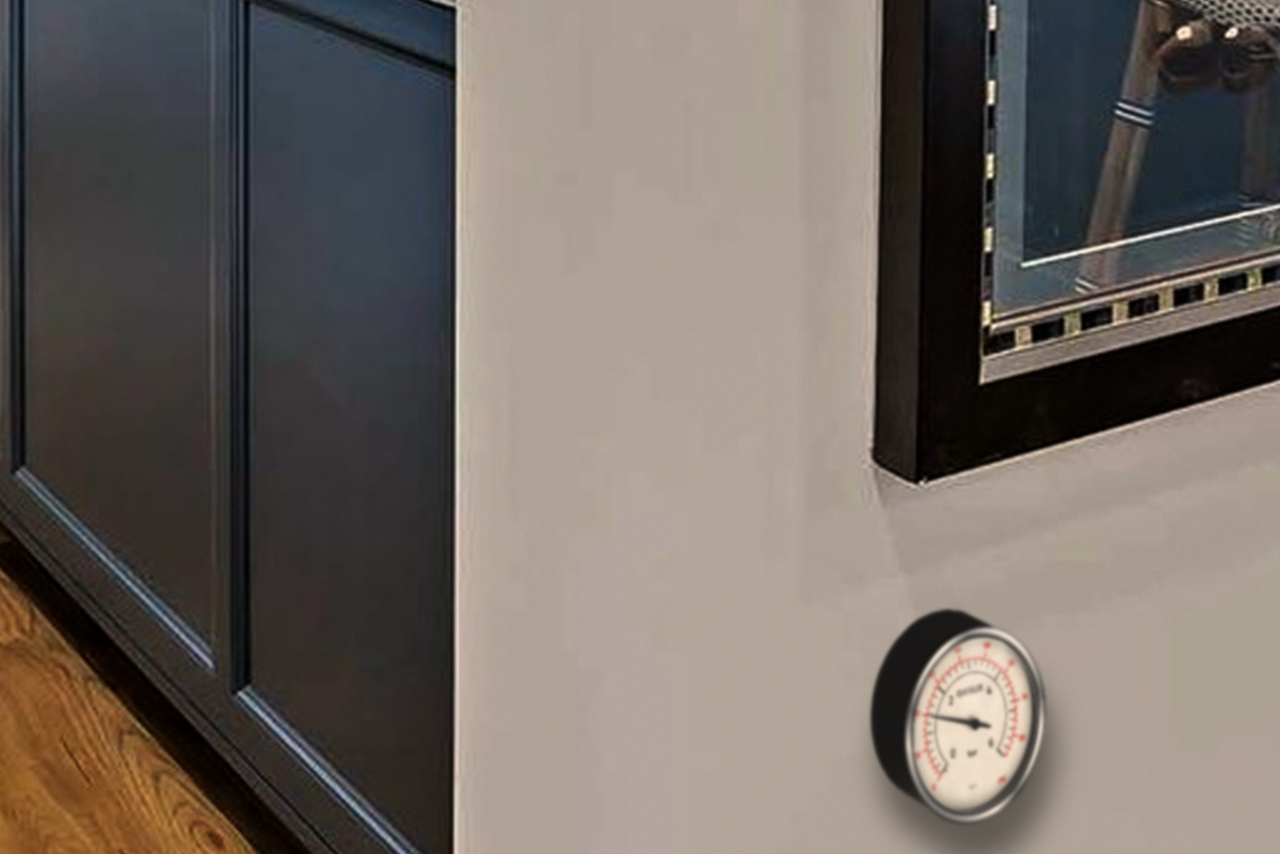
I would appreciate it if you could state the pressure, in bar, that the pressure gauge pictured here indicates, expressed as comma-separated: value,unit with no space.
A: 1.4,bar
